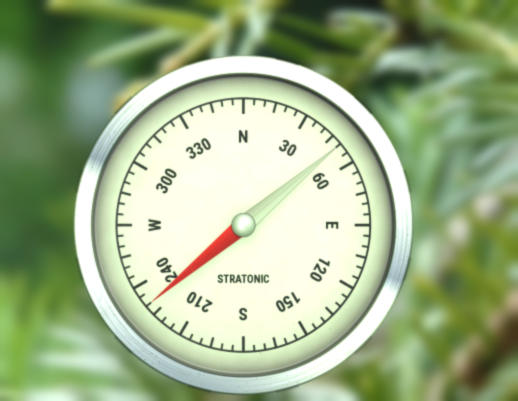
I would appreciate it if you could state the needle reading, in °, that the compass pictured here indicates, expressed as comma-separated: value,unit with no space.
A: 230,°
